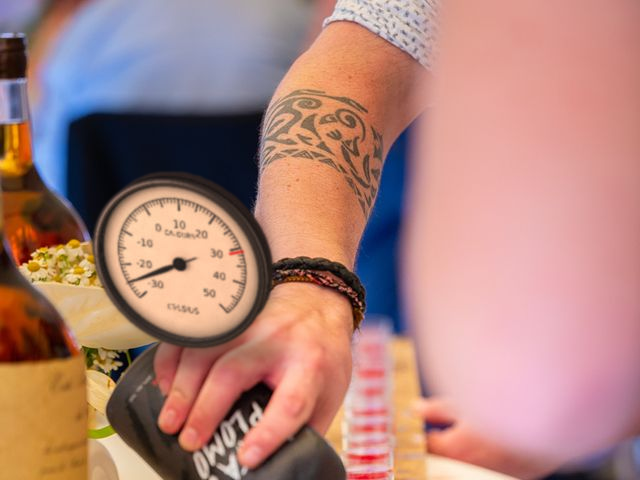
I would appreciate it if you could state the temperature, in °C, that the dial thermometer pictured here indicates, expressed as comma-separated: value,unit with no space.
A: -25,°C
